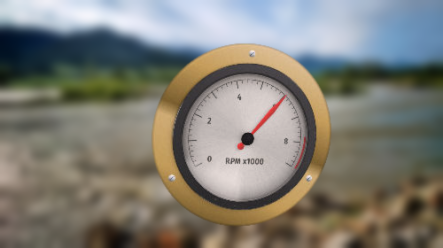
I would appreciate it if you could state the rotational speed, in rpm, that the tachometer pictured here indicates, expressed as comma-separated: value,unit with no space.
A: 6000,rpm
